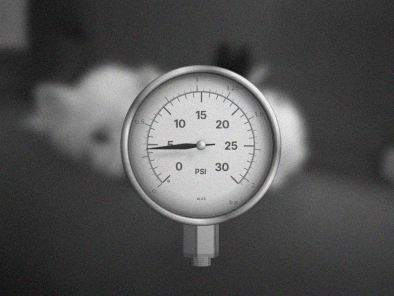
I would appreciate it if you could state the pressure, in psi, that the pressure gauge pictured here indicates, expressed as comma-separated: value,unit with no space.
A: 4.5,psi
